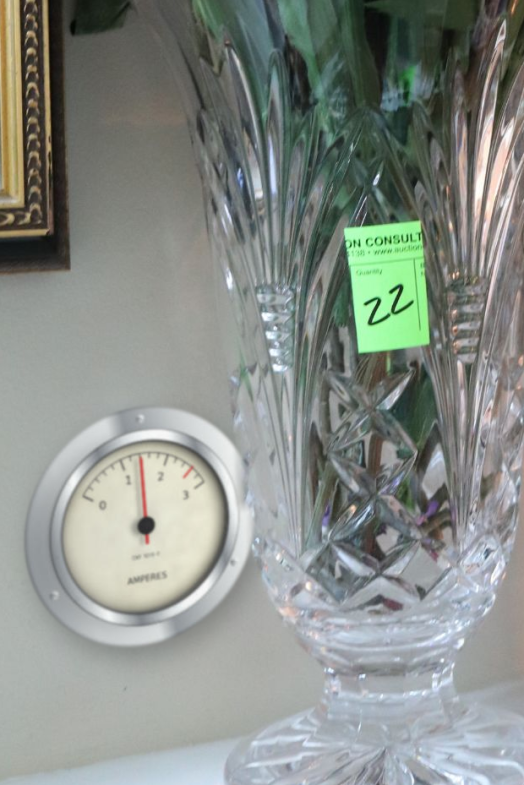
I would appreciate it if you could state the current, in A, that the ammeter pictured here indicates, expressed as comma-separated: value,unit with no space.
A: 1.4,A
